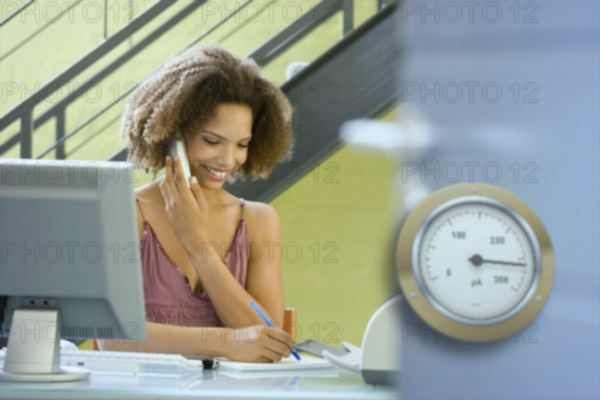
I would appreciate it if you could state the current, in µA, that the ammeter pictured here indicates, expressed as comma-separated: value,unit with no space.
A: 260,µA
